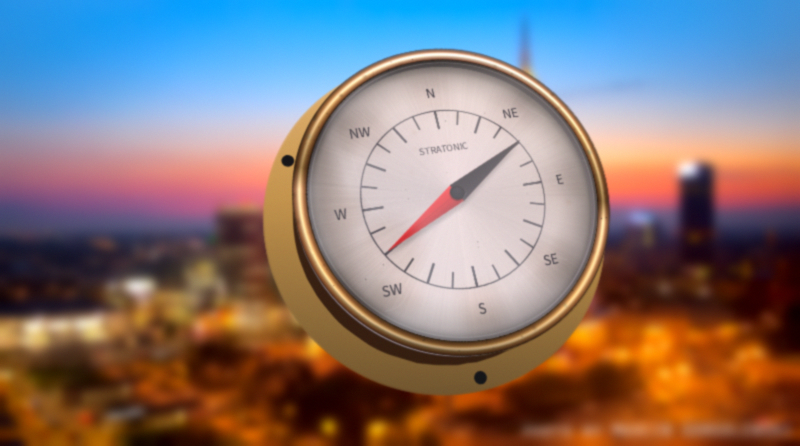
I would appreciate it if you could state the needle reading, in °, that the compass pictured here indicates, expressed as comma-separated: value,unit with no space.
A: 240,°
